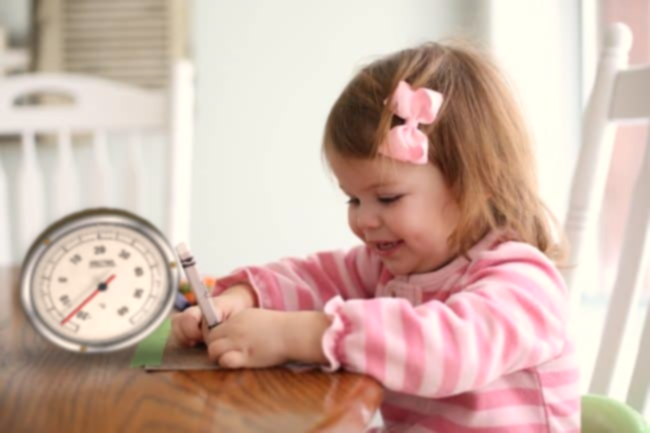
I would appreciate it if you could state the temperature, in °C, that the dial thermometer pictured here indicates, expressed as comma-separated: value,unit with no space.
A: -15,°C
